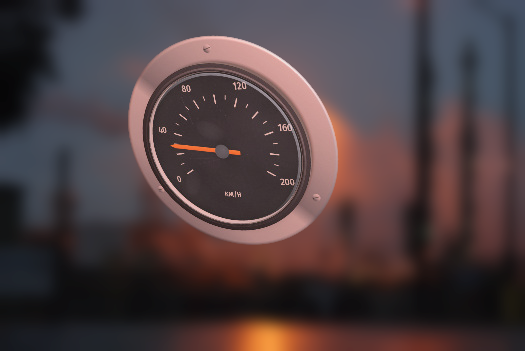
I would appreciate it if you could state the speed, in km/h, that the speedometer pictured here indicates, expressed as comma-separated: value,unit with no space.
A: 30,km/h
